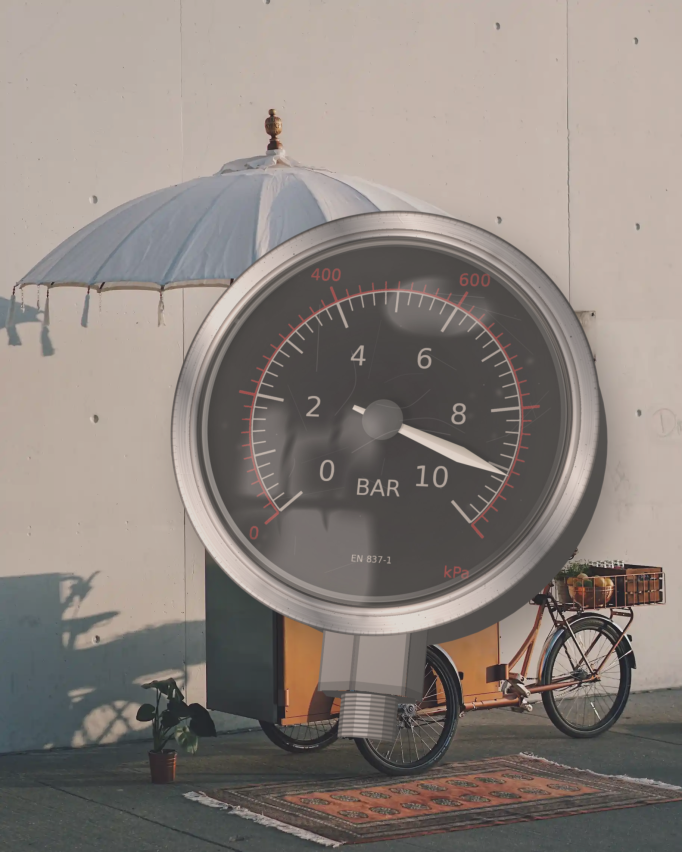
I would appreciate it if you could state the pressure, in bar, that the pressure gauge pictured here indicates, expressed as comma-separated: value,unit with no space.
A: 9.1,bar
